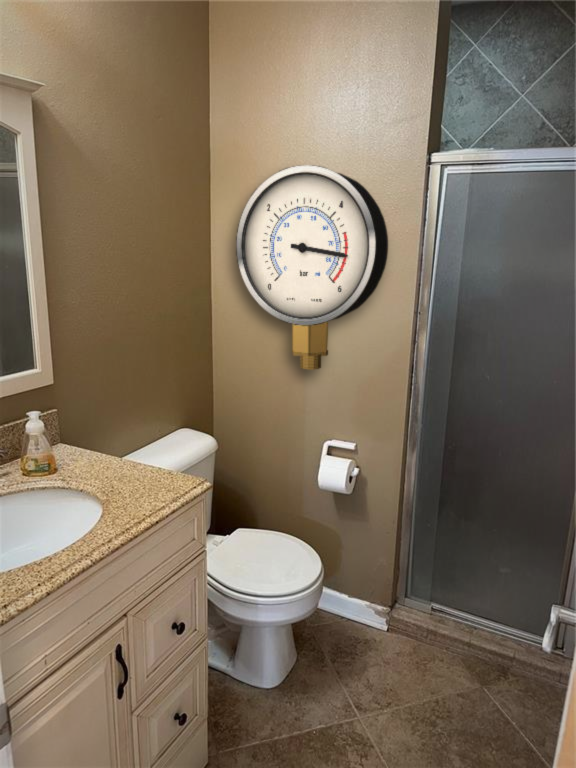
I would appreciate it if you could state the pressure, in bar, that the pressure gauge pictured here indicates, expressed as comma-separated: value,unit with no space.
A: 5.2,bar
